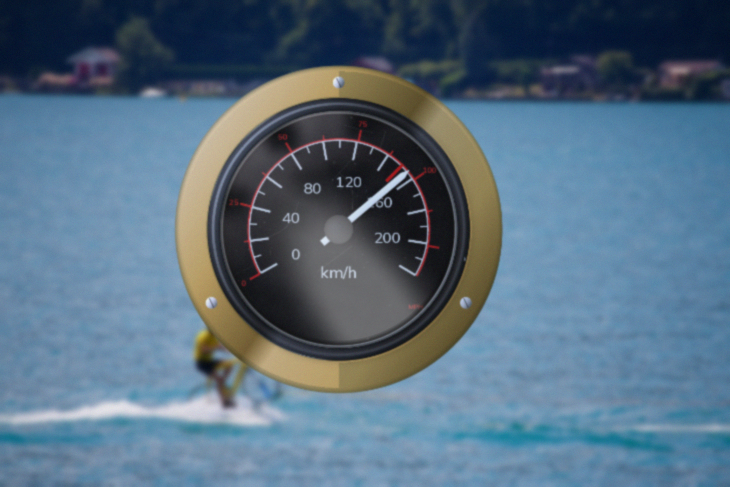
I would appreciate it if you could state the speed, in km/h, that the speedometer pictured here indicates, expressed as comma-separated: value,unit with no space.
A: 155,km/h
